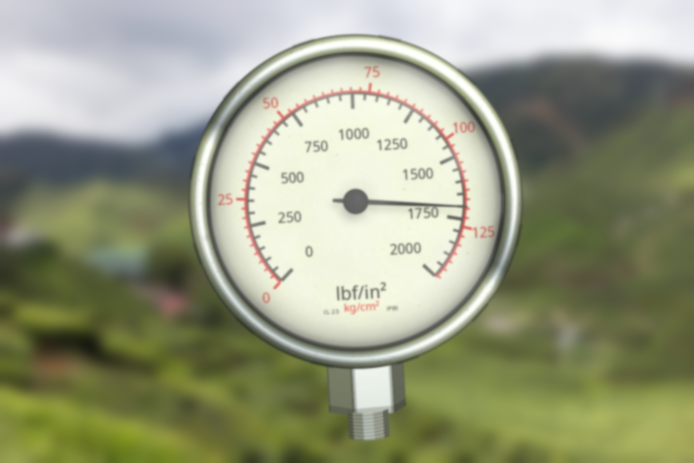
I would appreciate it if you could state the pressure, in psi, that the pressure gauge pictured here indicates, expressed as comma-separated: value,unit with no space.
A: 1700,psi
